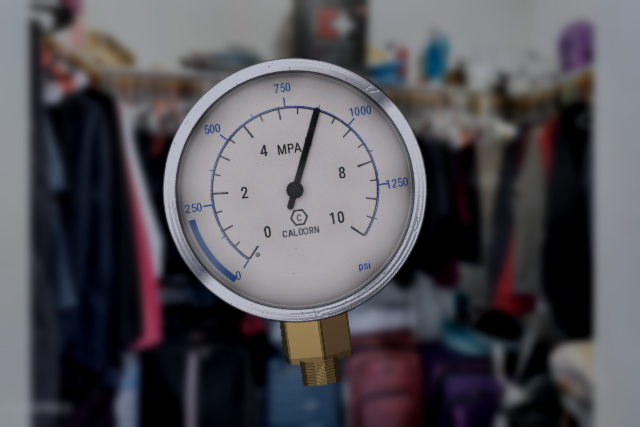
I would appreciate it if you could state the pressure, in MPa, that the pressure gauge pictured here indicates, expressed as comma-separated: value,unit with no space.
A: 6,MPa
